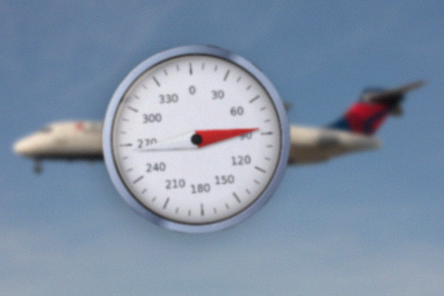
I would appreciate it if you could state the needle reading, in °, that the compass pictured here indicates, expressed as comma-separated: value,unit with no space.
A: 85,°
